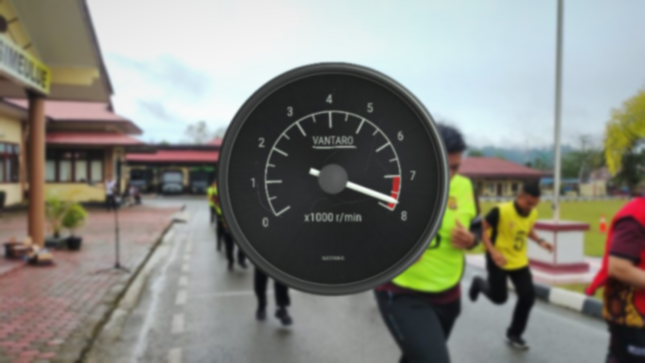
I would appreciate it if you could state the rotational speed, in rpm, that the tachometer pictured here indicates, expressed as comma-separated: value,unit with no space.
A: 7750,rpm
